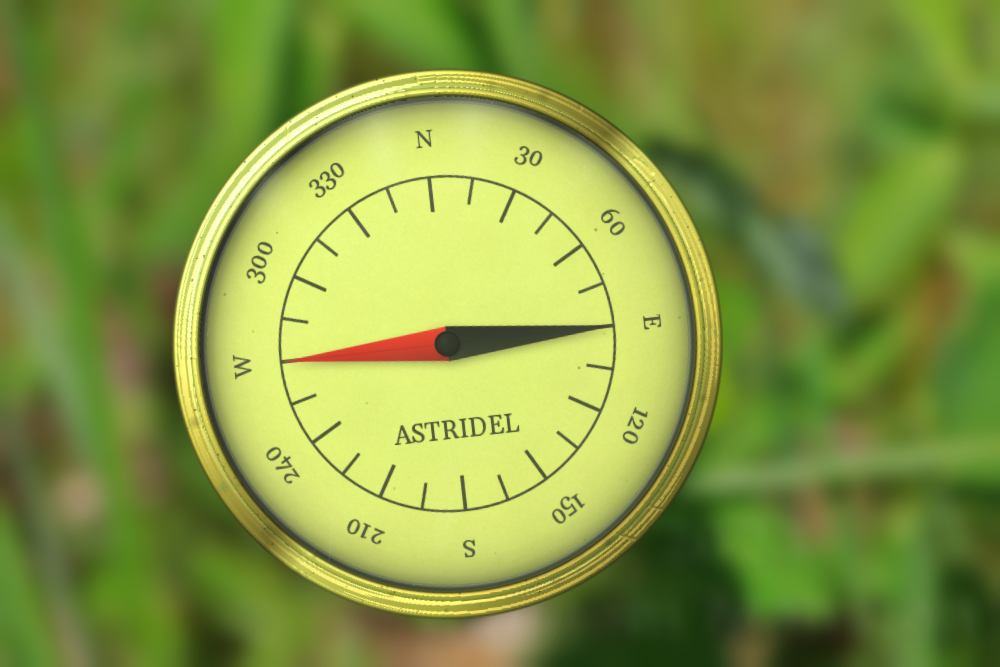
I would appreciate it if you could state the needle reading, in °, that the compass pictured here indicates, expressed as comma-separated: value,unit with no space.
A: 270,°
